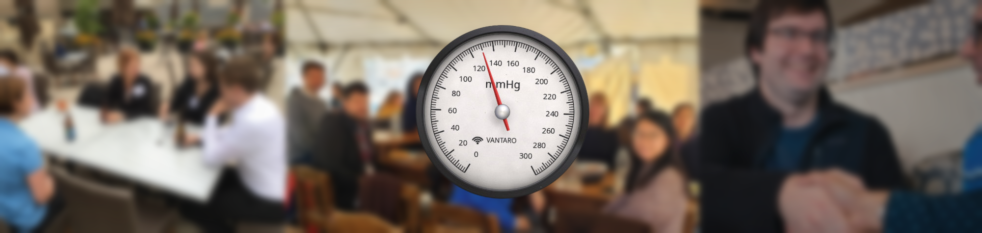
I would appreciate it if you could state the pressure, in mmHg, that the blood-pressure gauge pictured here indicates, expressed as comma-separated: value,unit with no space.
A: 130,mmHg
